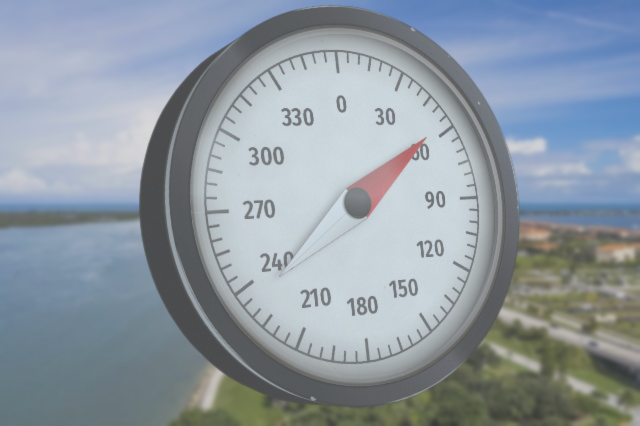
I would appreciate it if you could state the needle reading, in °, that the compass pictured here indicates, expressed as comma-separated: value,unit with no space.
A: 55,°
